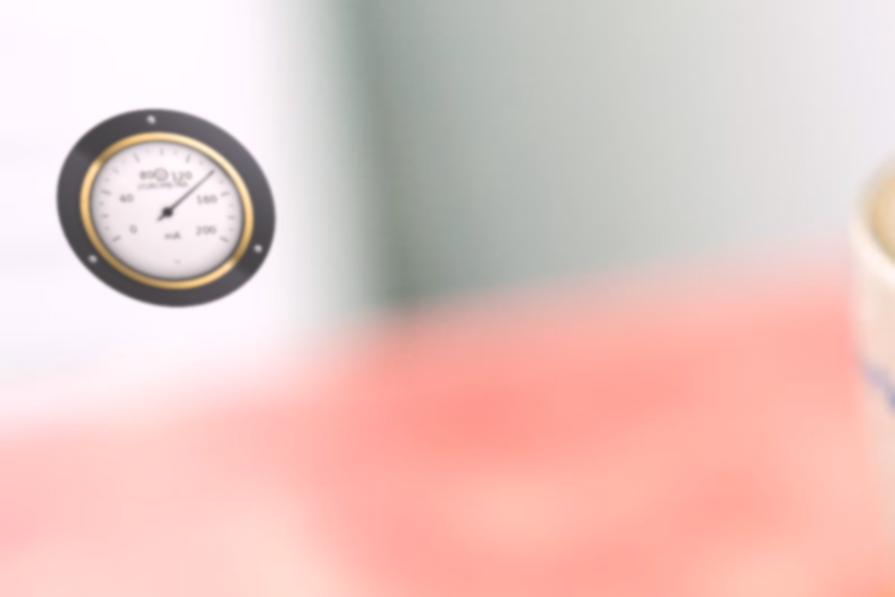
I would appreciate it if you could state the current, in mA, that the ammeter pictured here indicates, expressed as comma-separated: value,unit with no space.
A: 140,mA
